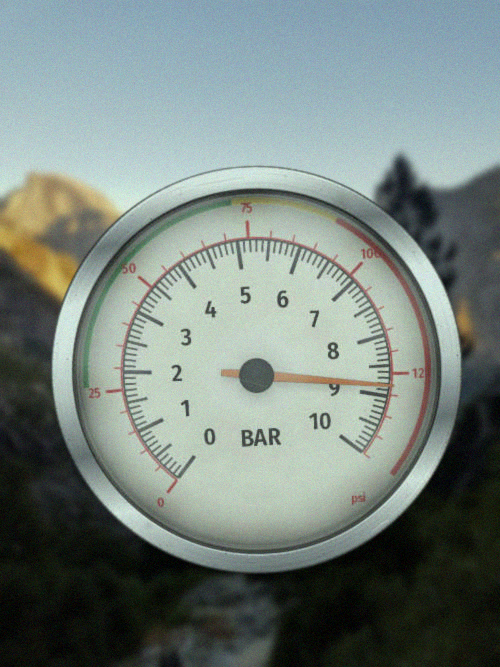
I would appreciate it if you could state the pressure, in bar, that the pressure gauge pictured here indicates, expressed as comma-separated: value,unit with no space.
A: 8.8,bar
